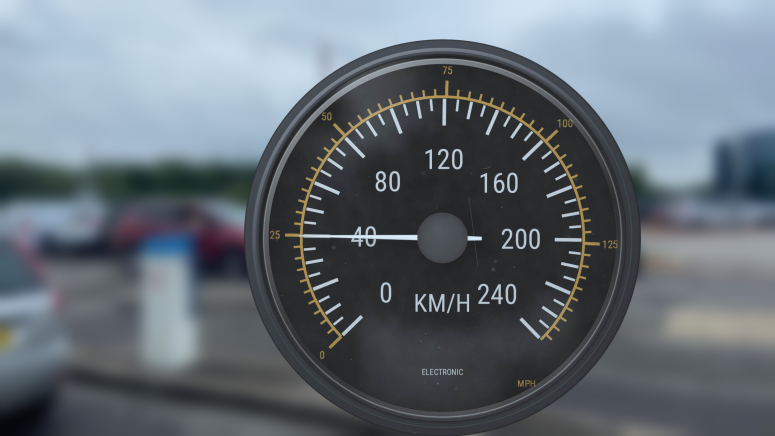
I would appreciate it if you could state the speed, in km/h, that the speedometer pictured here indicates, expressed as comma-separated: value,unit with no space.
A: 40,km/h
